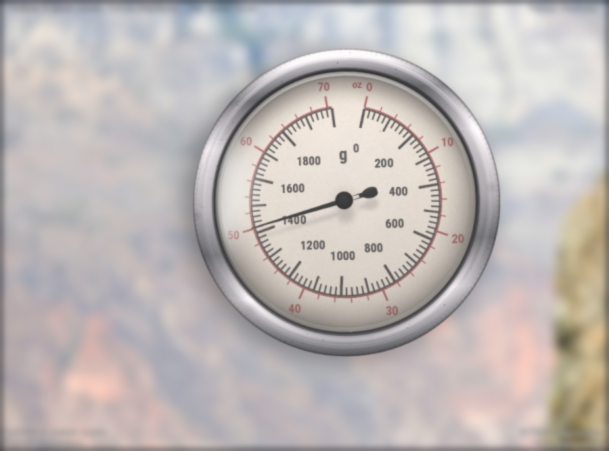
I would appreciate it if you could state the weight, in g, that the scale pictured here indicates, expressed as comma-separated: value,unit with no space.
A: 1420,g
